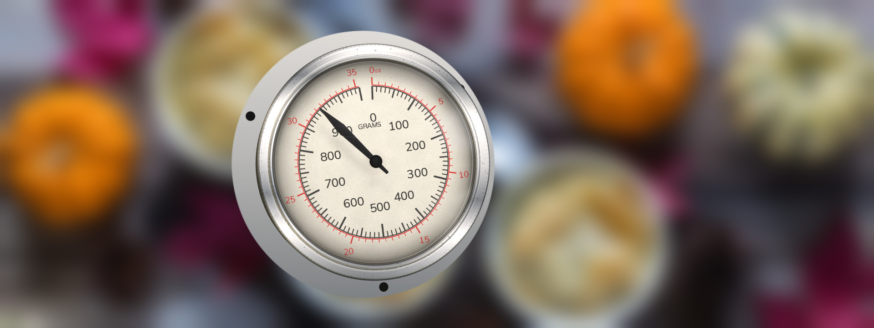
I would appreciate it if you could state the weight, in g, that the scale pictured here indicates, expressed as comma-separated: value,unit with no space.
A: 900,g
